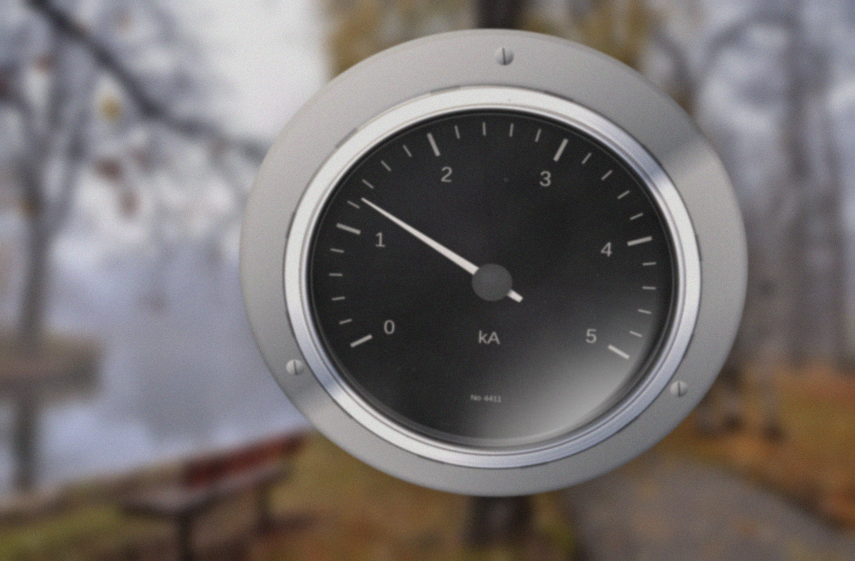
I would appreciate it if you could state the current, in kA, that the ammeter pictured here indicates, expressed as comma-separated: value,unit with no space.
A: 1.3,kA
